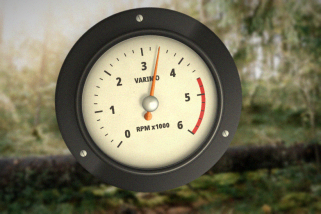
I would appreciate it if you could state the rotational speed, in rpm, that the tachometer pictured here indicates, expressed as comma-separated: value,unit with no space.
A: 3400,rpm
